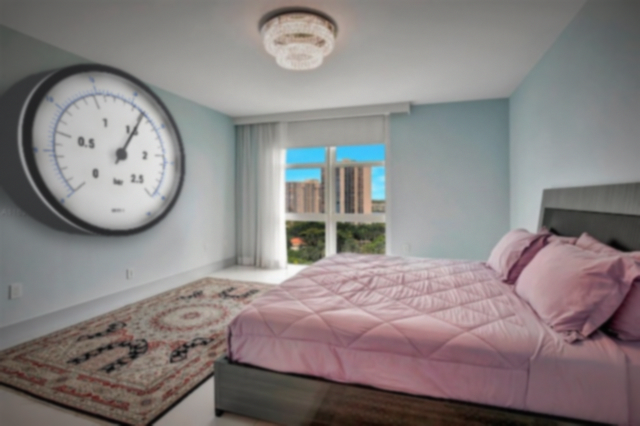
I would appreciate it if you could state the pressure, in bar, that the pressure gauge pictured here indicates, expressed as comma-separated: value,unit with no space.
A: 1.5,bar
